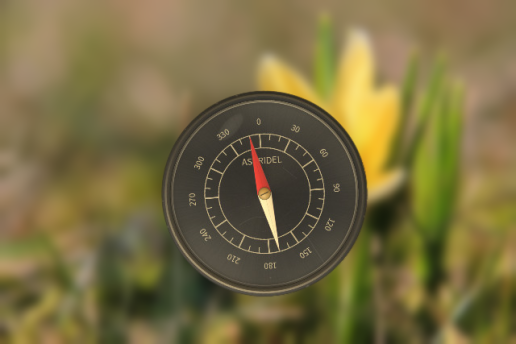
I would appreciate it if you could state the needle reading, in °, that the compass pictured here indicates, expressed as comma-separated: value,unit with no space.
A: 350,°
